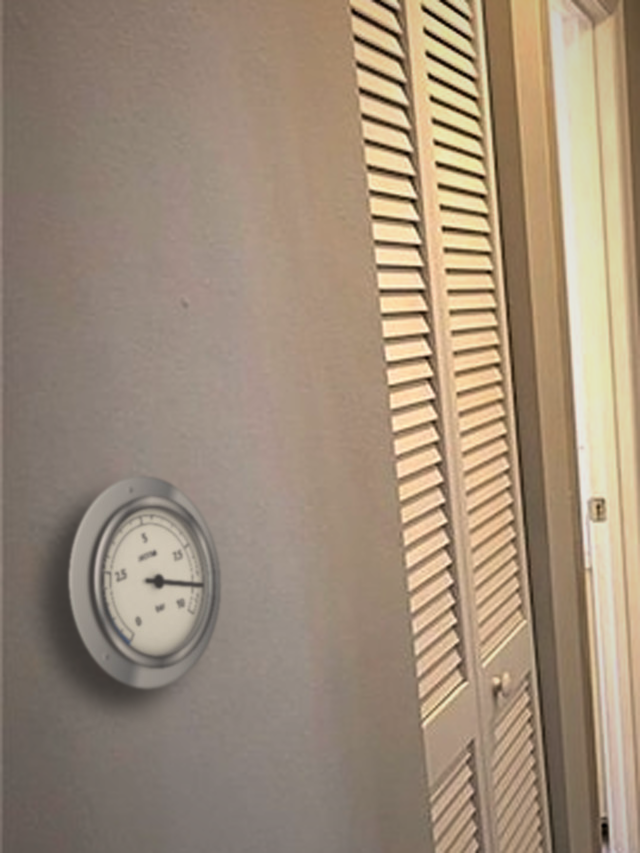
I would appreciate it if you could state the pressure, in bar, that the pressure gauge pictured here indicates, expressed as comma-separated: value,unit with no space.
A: 9,bar
